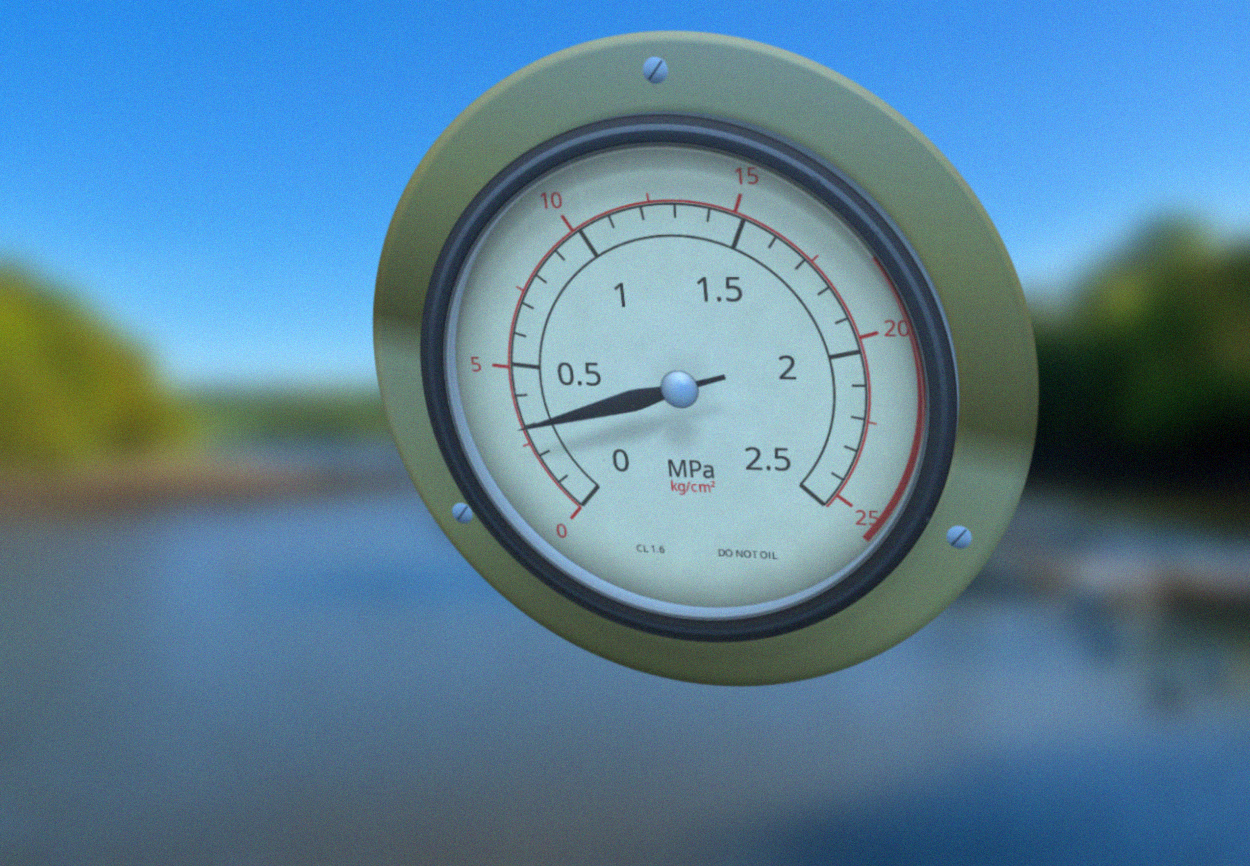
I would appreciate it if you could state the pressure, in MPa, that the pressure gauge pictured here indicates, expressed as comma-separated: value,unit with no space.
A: 0.3,MPa
